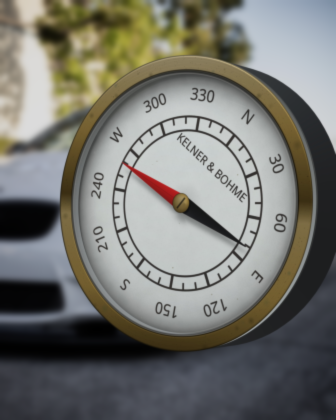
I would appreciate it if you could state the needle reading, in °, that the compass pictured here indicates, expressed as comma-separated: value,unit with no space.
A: 260,°
